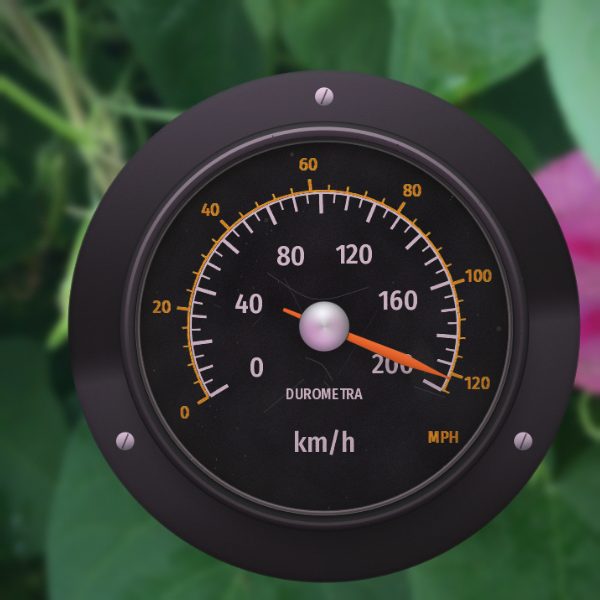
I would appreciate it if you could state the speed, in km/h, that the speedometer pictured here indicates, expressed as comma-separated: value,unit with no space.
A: 195,km/h
